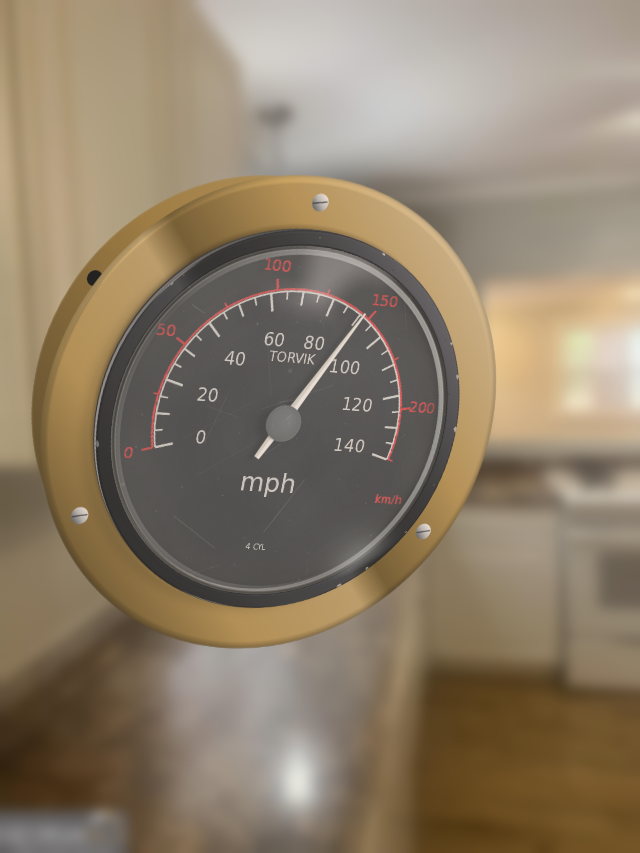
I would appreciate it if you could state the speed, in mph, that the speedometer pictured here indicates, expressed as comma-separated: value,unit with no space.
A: 90,mph
